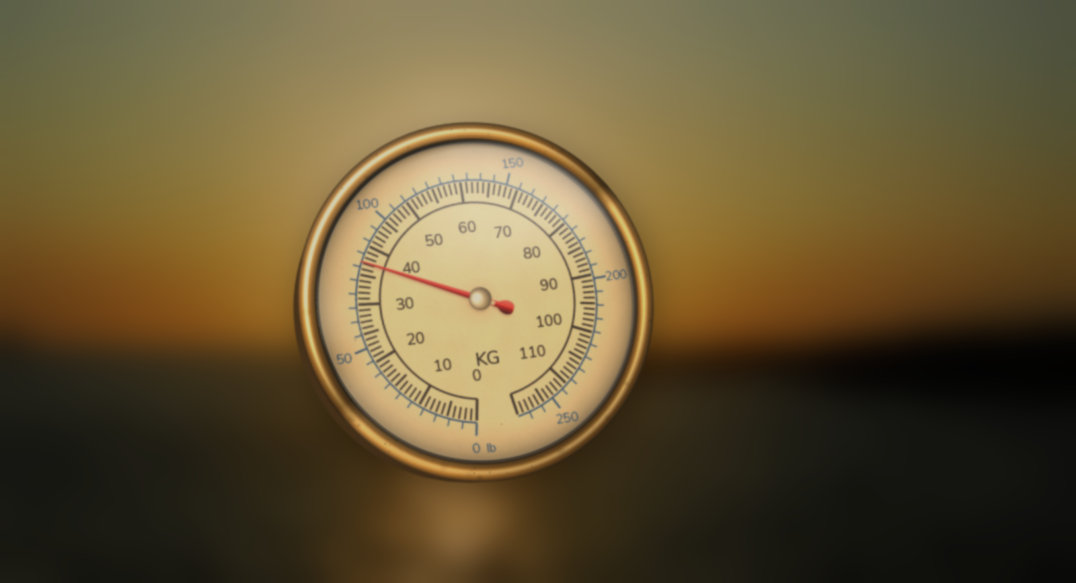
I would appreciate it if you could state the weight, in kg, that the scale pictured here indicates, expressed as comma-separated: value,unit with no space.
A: 37,kg
